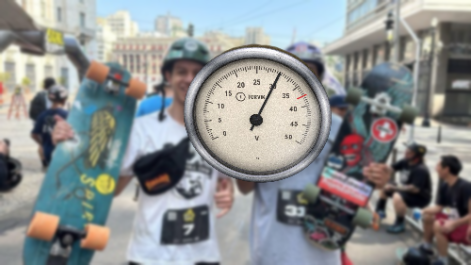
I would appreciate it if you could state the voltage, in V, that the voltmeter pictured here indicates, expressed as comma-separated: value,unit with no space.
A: 30,V
